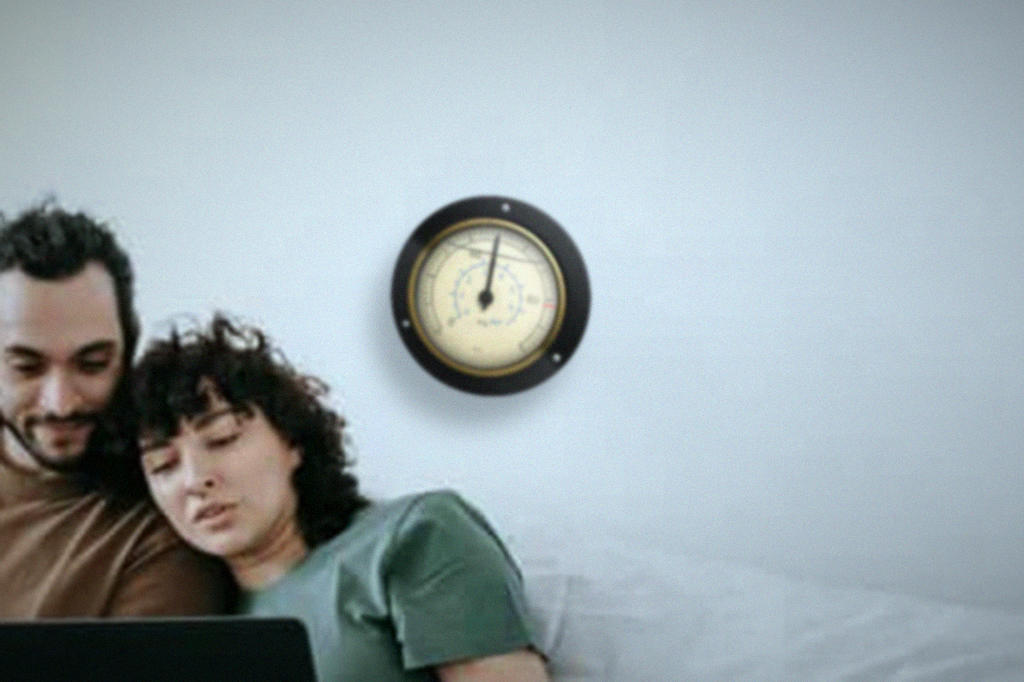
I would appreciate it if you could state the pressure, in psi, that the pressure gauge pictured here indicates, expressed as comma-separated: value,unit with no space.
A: 50,psi
